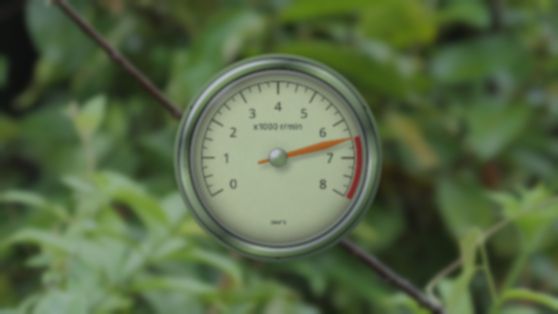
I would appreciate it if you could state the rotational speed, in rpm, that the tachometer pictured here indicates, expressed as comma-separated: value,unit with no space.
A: 6500,rpm
